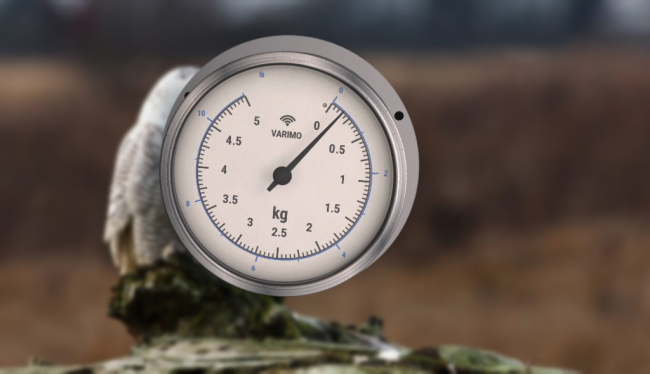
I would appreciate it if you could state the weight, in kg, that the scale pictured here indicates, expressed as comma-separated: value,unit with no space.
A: 0.15,kg
